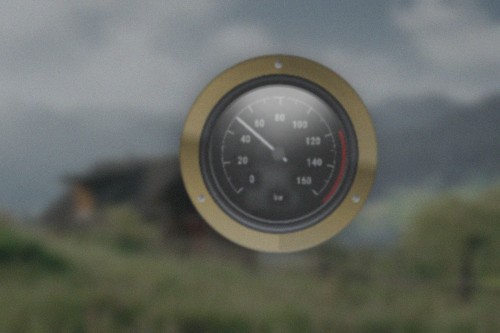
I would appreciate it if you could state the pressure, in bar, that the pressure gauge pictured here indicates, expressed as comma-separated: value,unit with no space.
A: 50,bar
